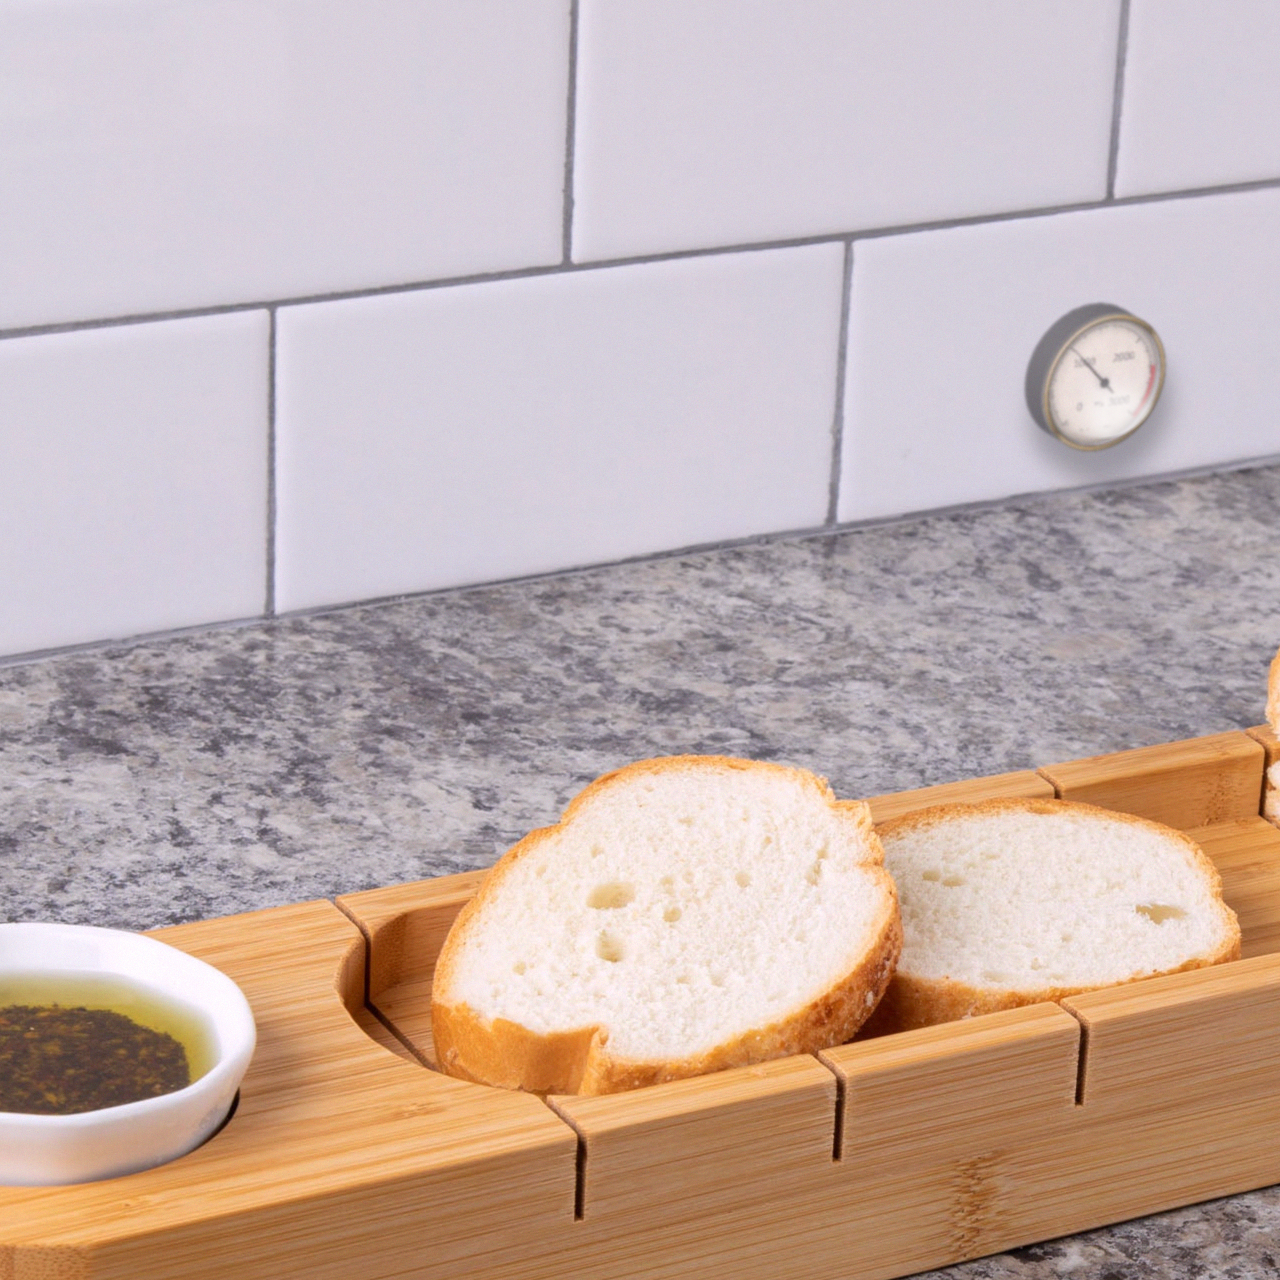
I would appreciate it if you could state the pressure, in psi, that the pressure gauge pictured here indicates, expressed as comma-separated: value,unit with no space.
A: 1000,psi
